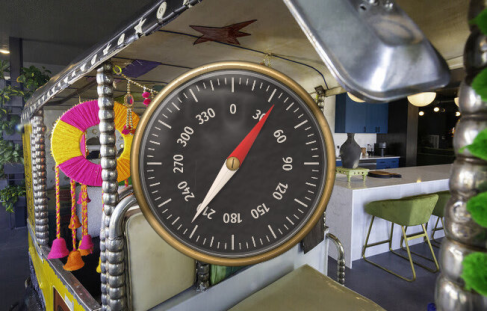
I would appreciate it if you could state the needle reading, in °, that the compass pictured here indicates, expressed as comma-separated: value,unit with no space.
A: 35,°
